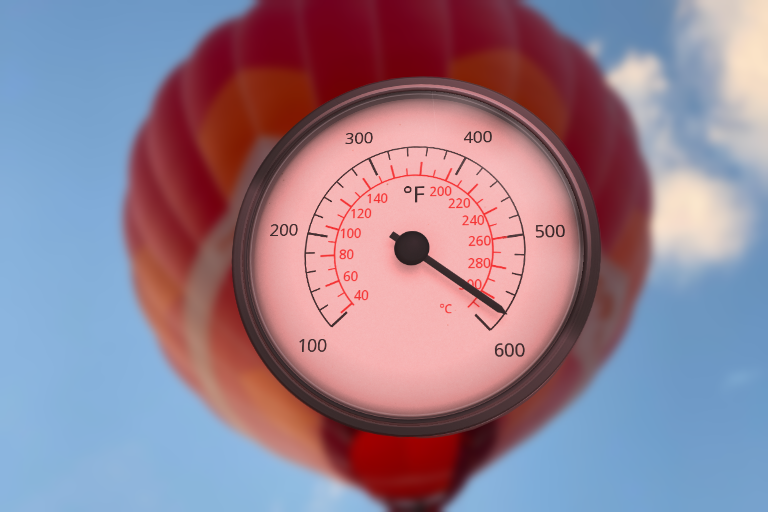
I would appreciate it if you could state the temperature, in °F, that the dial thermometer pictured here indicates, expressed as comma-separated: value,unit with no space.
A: 580,°F
